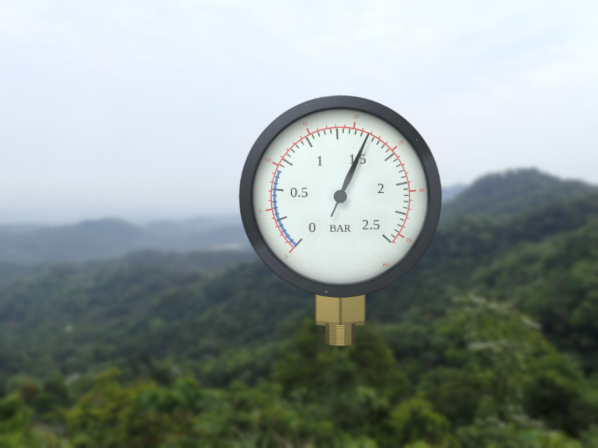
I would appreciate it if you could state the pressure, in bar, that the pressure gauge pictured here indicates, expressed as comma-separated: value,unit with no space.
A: 1.5,bar
